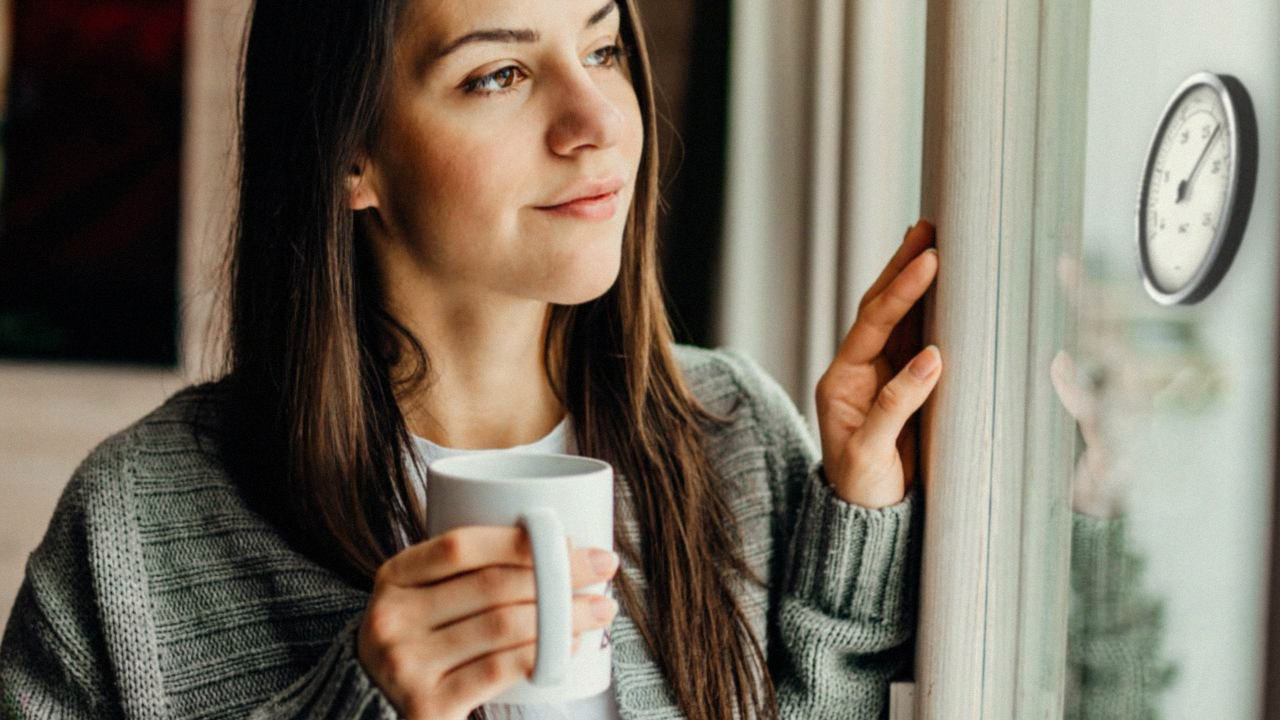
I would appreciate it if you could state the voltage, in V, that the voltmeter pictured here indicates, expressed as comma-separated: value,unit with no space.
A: 17.5,V
